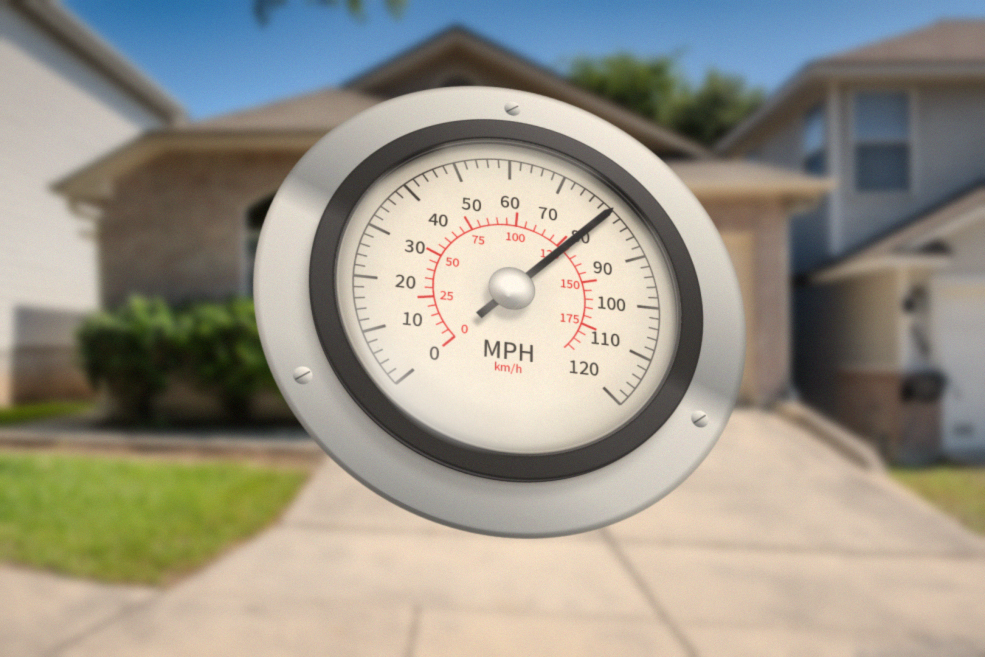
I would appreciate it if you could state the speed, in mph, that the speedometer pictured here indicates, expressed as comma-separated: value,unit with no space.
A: 80,mph
